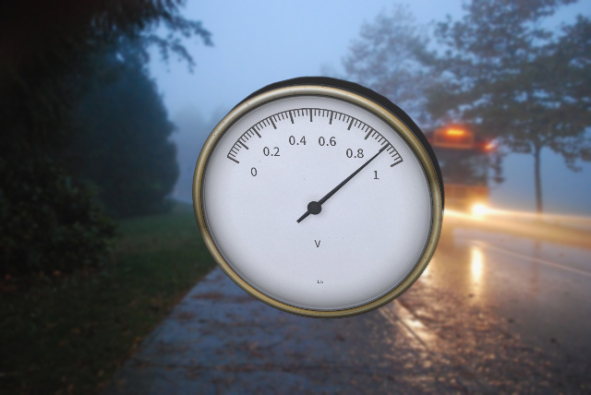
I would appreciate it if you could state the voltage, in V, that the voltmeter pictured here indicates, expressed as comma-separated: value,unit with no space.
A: 0.9,V
